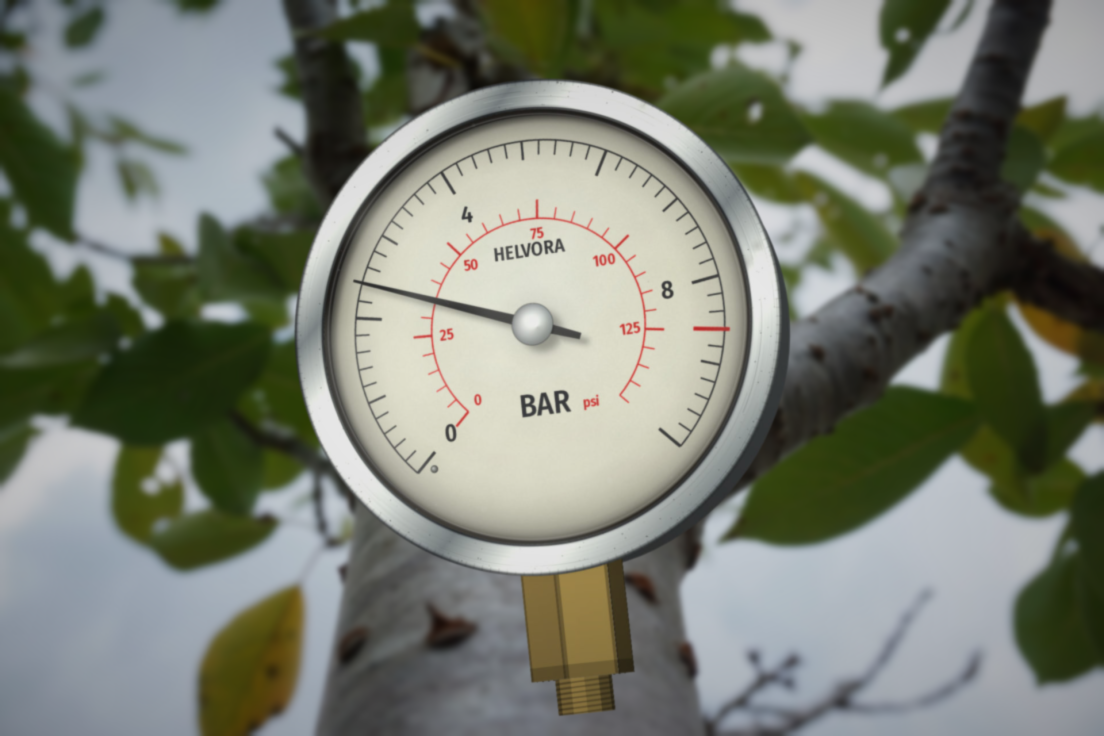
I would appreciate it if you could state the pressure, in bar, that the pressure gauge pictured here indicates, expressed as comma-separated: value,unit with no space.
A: 2.4,bar
